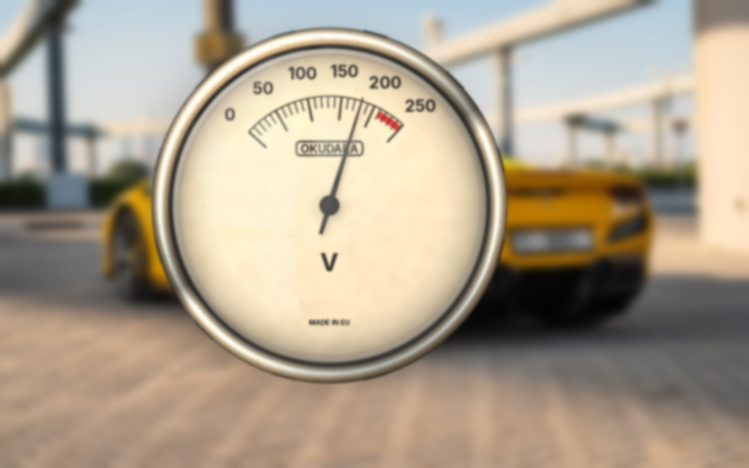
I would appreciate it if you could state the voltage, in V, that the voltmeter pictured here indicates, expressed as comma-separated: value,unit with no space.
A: 180,V
